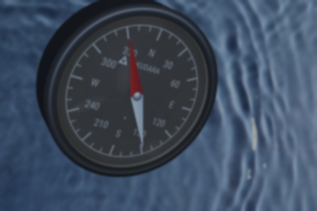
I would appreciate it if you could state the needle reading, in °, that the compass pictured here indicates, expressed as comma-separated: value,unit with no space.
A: 330,°
